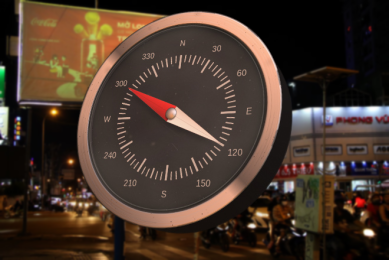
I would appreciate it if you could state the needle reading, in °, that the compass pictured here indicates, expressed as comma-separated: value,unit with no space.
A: 300,°
